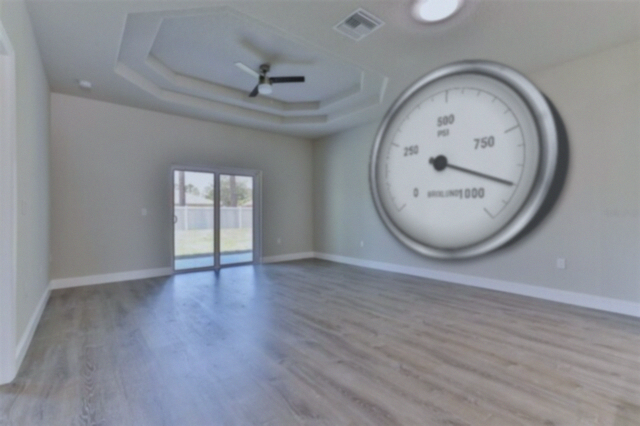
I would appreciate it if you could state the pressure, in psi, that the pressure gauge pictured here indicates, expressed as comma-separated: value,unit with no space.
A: 900,psi
